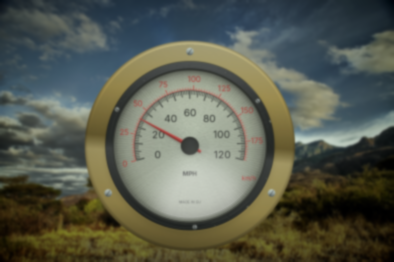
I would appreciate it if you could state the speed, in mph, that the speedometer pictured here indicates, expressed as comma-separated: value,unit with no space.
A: 25,mph
